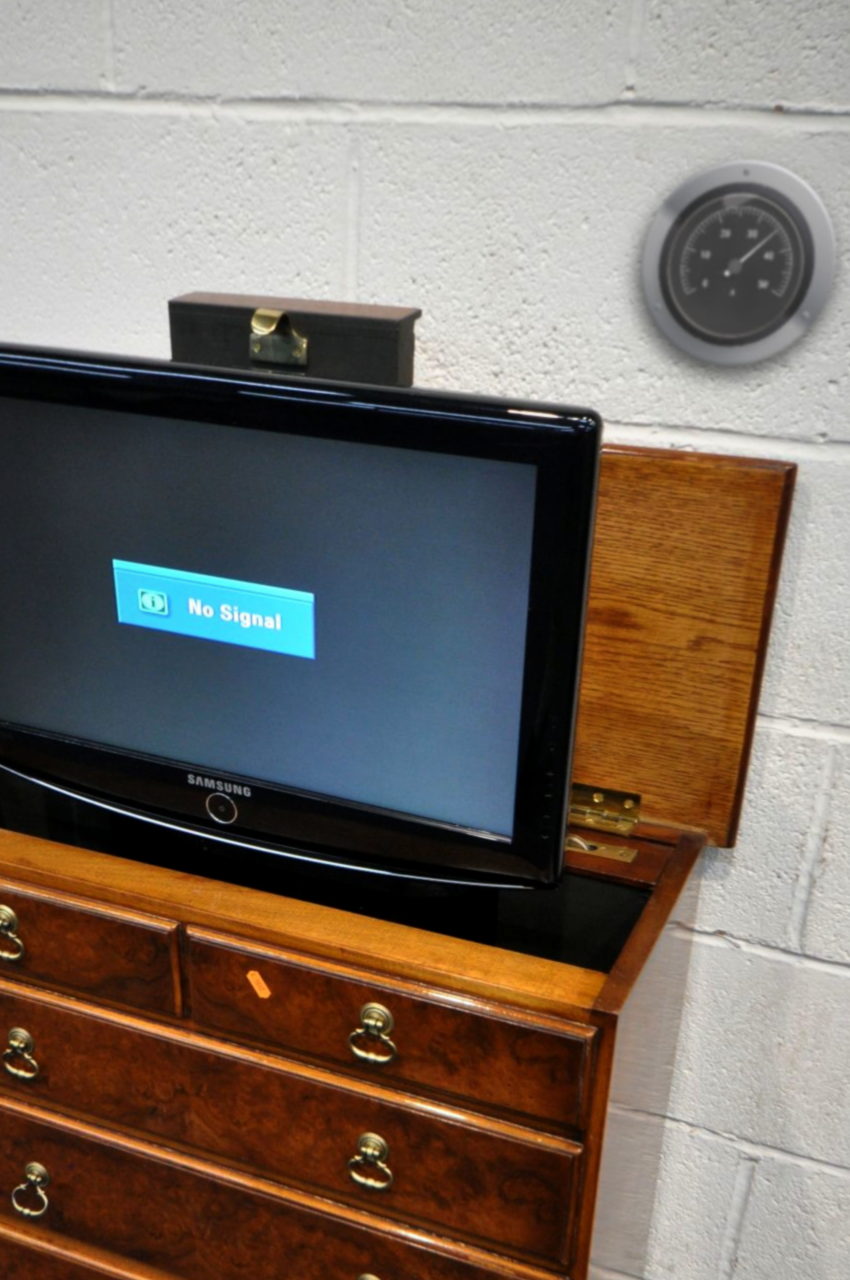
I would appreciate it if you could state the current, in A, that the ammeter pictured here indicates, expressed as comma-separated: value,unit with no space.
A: 35,A
